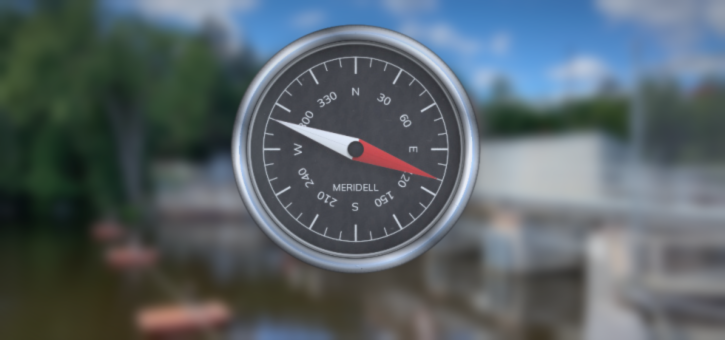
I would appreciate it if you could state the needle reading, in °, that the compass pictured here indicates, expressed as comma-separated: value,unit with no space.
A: 110,°
